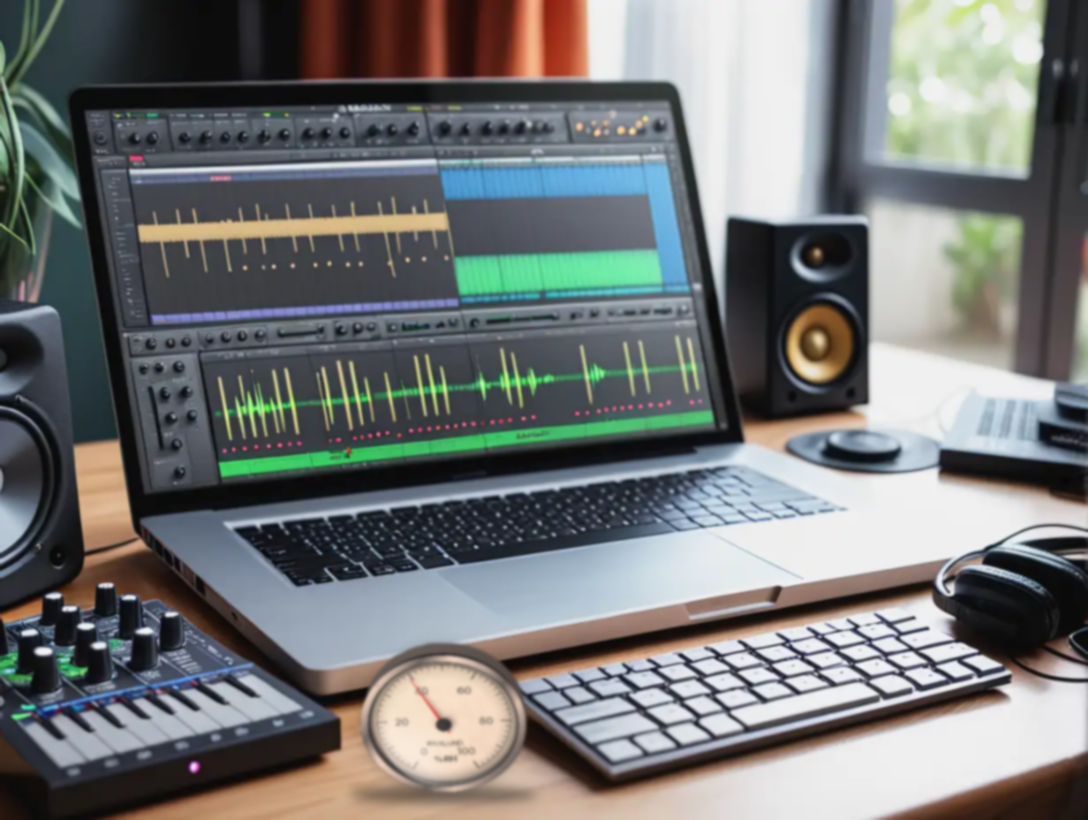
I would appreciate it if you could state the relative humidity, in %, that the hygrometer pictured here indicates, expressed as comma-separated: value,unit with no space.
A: 40,%
